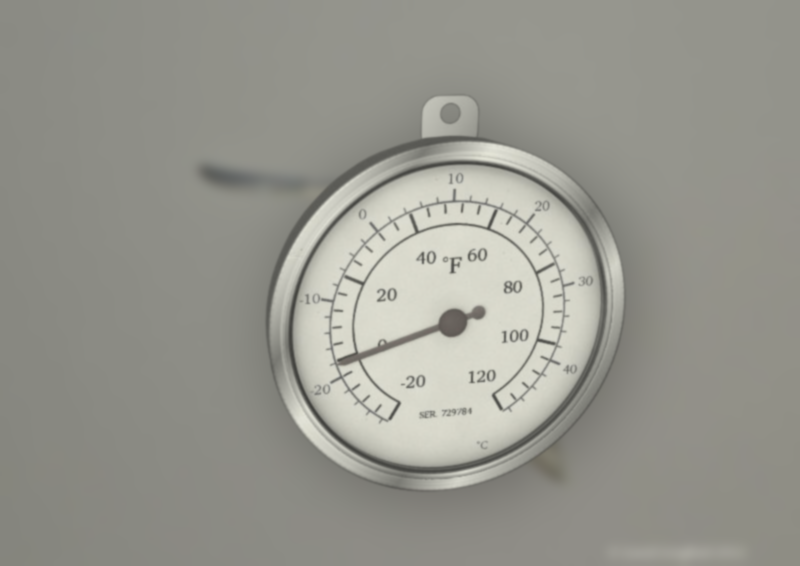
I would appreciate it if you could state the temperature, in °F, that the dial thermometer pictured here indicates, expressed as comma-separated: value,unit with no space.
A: 0,°F
